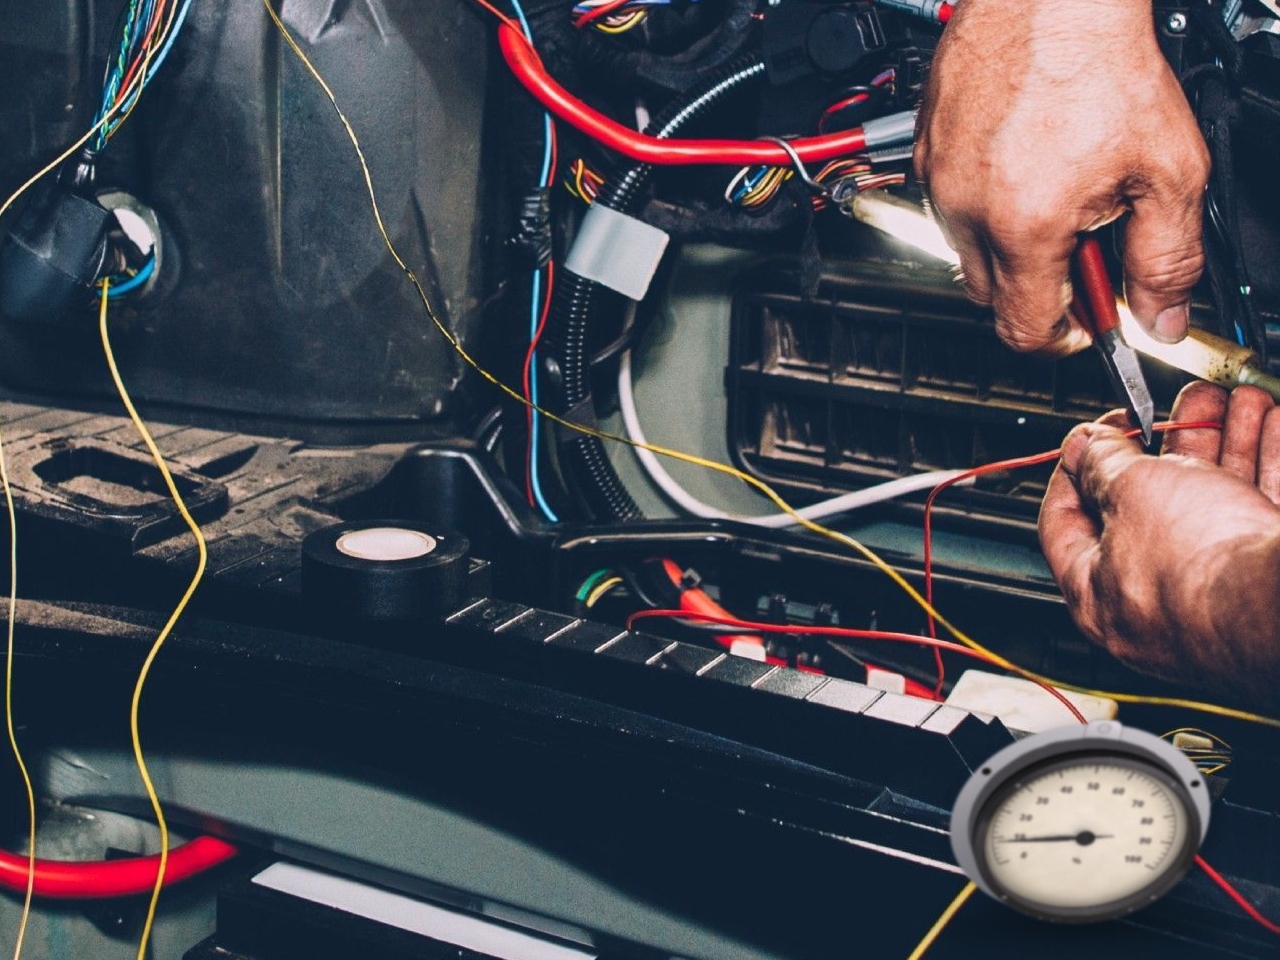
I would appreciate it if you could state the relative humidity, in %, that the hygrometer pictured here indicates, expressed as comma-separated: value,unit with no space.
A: 10,%
